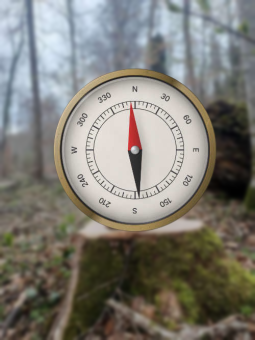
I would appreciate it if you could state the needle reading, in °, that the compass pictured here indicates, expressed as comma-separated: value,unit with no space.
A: 355,°
